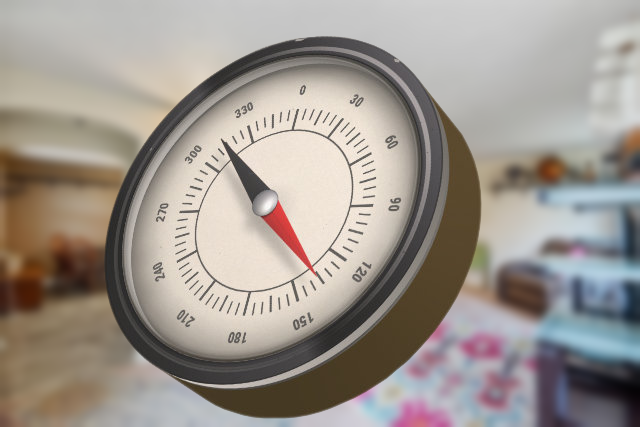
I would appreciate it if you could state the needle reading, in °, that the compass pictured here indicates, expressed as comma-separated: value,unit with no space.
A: 135,°
